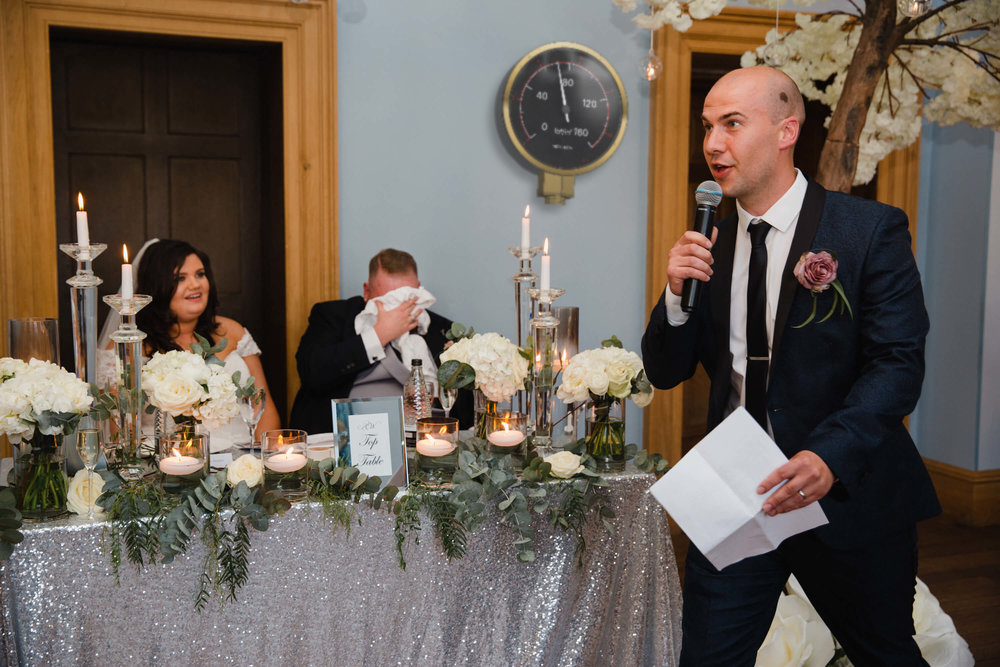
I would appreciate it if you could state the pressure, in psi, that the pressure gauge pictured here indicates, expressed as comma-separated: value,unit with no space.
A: 70,psi
